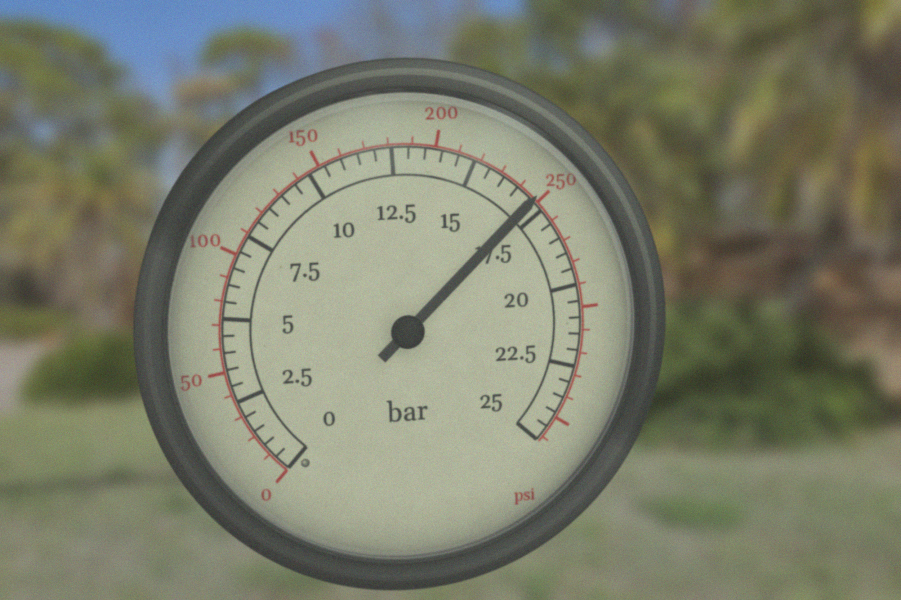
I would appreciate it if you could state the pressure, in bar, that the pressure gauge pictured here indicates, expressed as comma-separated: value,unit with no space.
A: 17,bar
